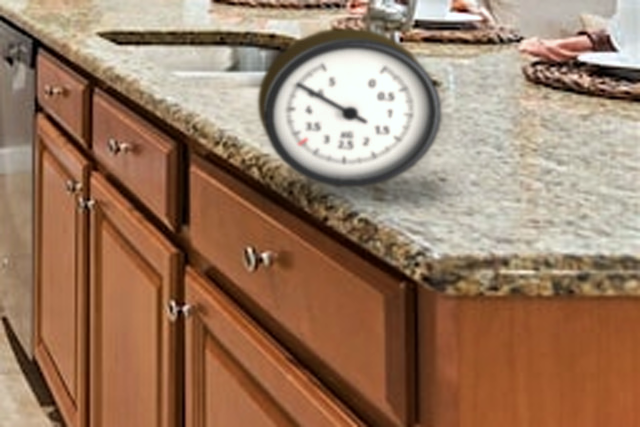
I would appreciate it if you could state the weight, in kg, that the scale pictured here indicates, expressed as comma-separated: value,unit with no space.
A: 4.5,kg
